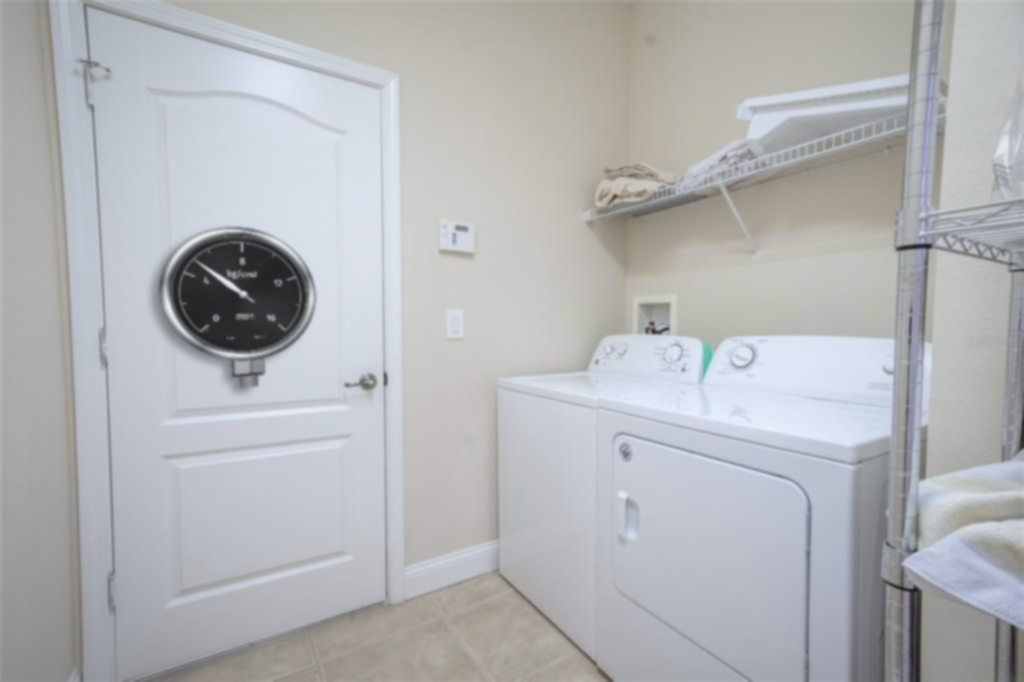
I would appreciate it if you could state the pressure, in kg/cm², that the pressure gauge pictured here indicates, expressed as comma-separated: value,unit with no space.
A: 5,kg/cm²
